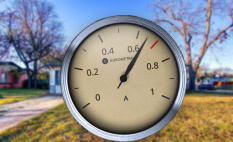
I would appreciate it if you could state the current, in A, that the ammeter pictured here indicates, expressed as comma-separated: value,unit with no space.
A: 0.65,A
